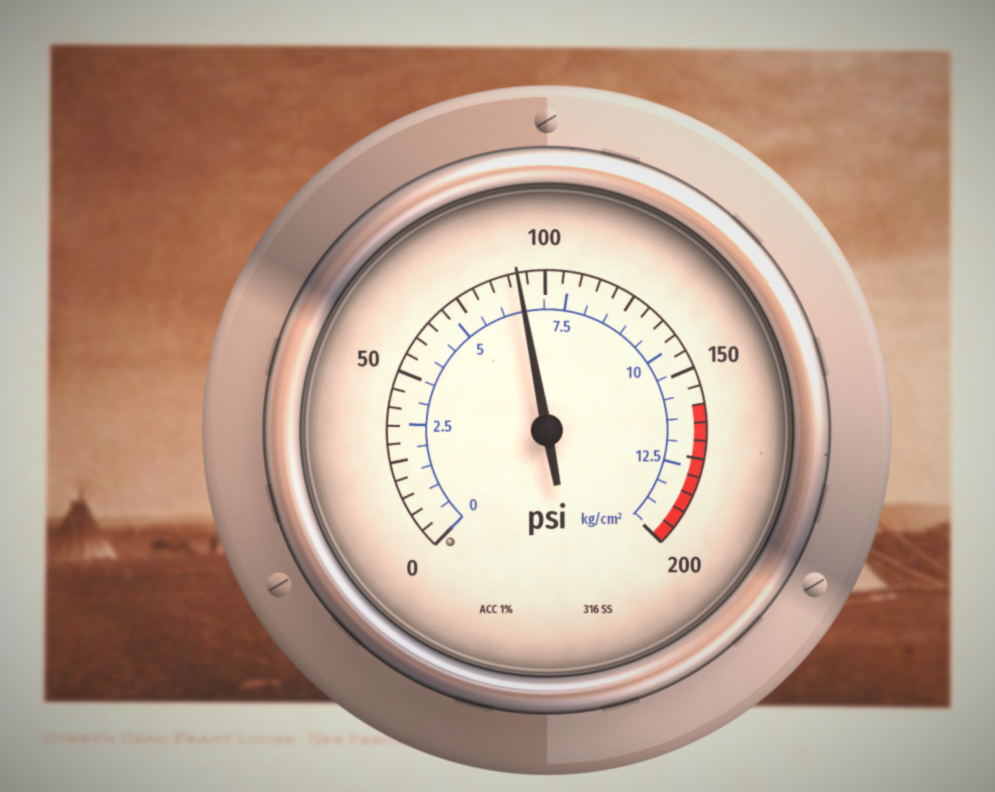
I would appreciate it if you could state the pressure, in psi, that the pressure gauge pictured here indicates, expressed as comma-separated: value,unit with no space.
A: 92.5,psi
